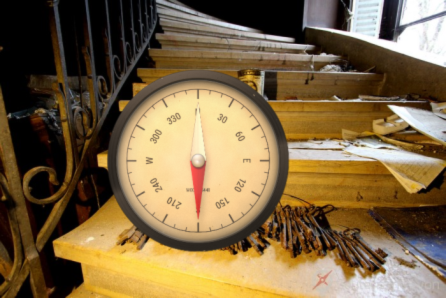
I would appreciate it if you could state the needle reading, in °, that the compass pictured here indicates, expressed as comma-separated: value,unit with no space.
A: 180,°
